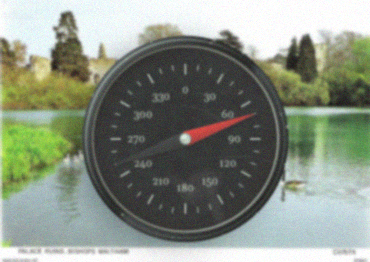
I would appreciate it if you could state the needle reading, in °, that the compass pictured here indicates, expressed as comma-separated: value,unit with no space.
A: 70,°
